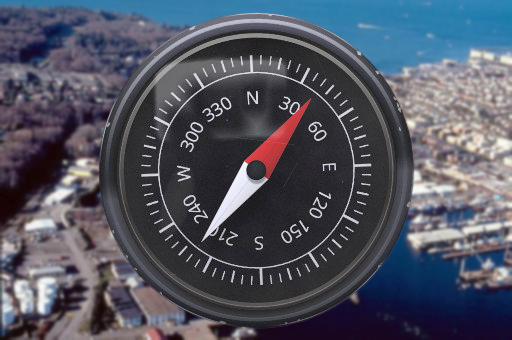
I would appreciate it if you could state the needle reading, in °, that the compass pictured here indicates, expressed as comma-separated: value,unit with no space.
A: 40,°
